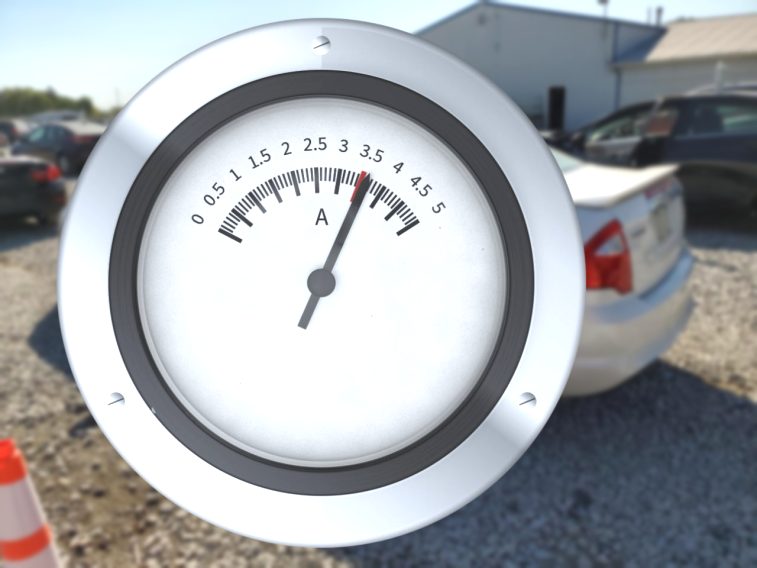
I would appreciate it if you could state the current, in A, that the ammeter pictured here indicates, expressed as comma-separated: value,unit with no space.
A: 3.6,A
